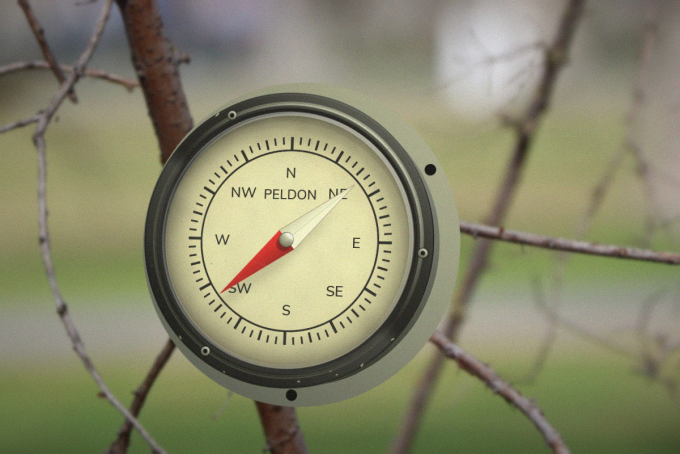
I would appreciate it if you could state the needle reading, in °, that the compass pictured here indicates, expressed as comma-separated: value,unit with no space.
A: 230,°
